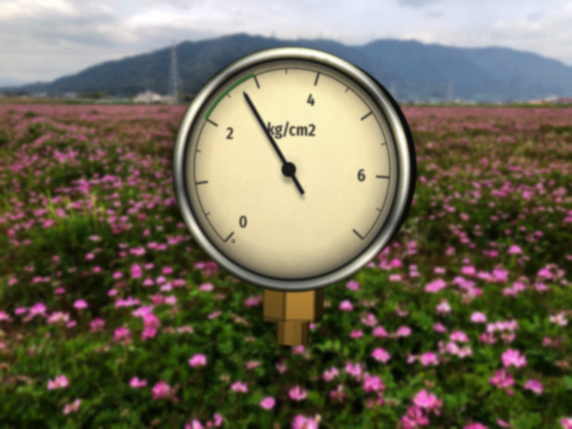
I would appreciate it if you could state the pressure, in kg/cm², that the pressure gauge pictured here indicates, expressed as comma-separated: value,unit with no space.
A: 2.75,kg/cm²
